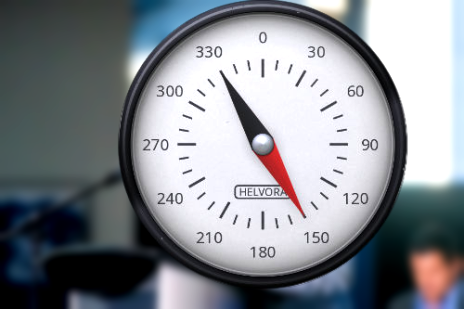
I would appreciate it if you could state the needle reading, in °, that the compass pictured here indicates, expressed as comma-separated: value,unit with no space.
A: 150,°
